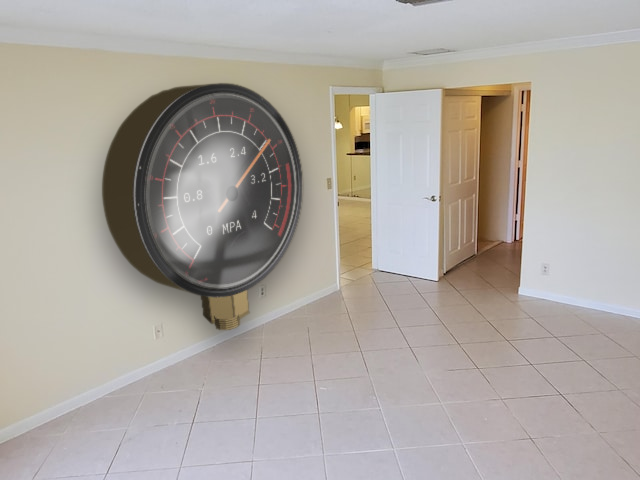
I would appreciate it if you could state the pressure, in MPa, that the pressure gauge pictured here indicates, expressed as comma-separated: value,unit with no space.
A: 2.8,MPa
